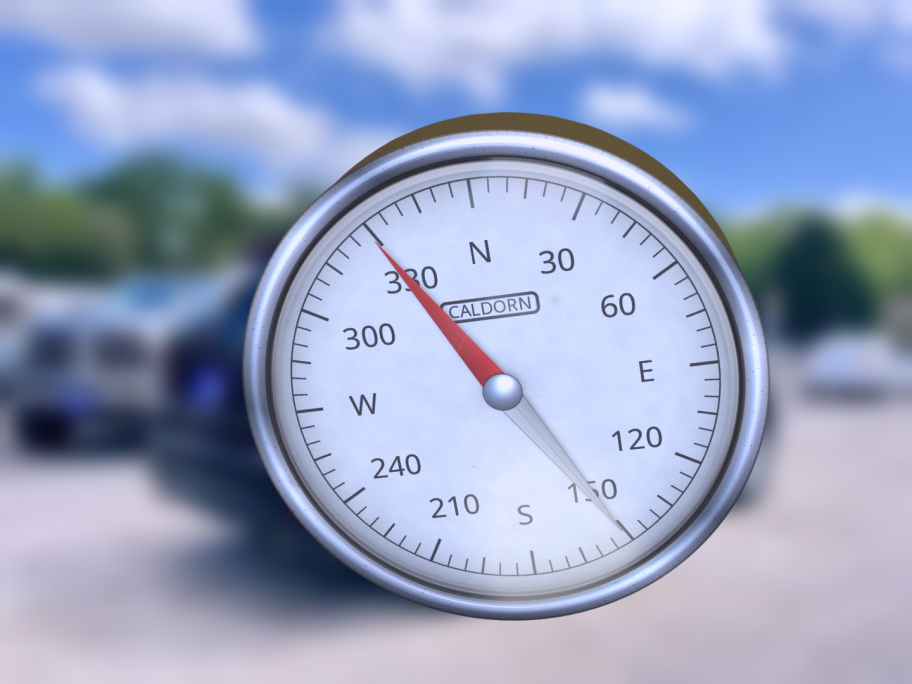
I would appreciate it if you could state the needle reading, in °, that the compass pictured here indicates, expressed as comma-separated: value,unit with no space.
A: 330,°
